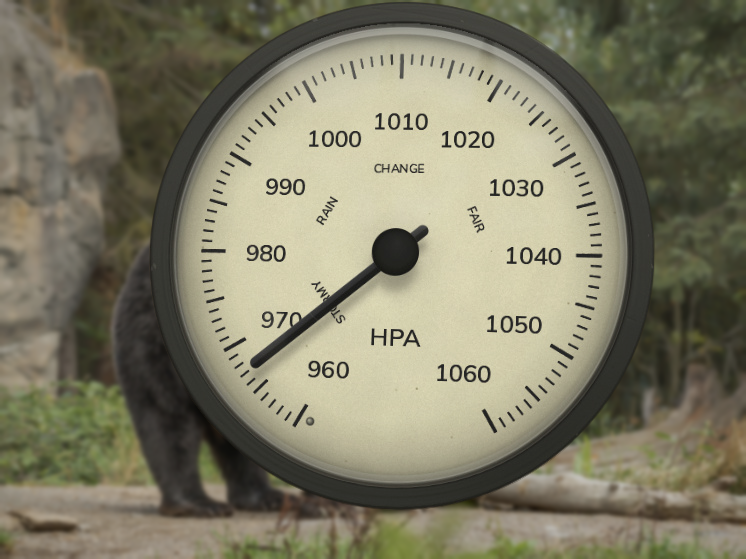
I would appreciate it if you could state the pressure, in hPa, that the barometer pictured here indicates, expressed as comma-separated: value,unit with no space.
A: 967,hPa
